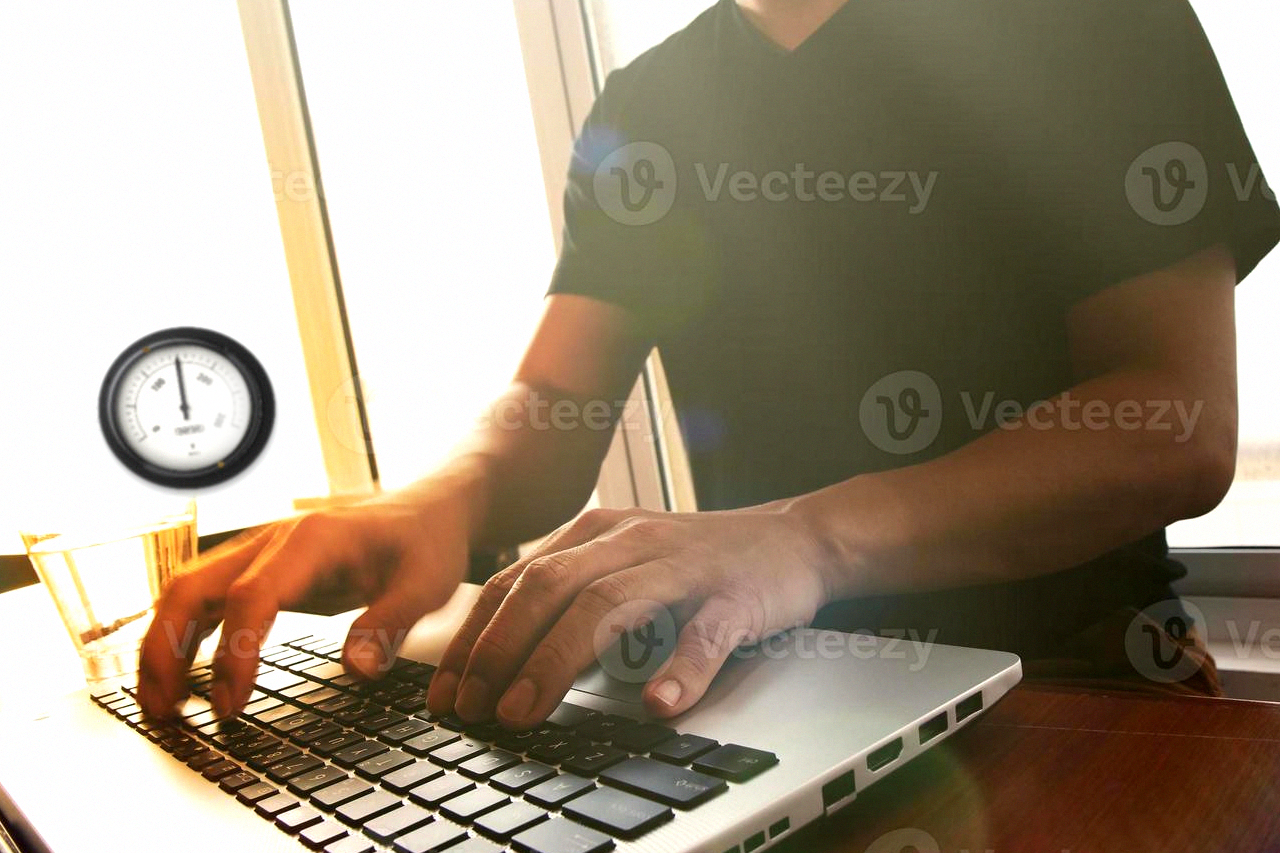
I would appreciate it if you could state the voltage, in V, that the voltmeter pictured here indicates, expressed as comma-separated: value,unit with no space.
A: 150,V
